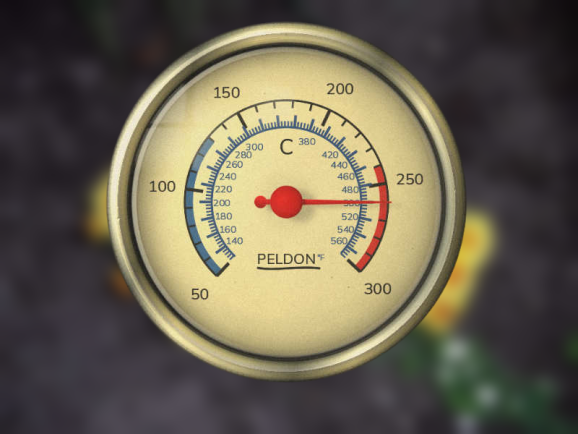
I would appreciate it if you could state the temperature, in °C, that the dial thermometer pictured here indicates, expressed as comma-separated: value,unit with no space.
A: 260,°C
